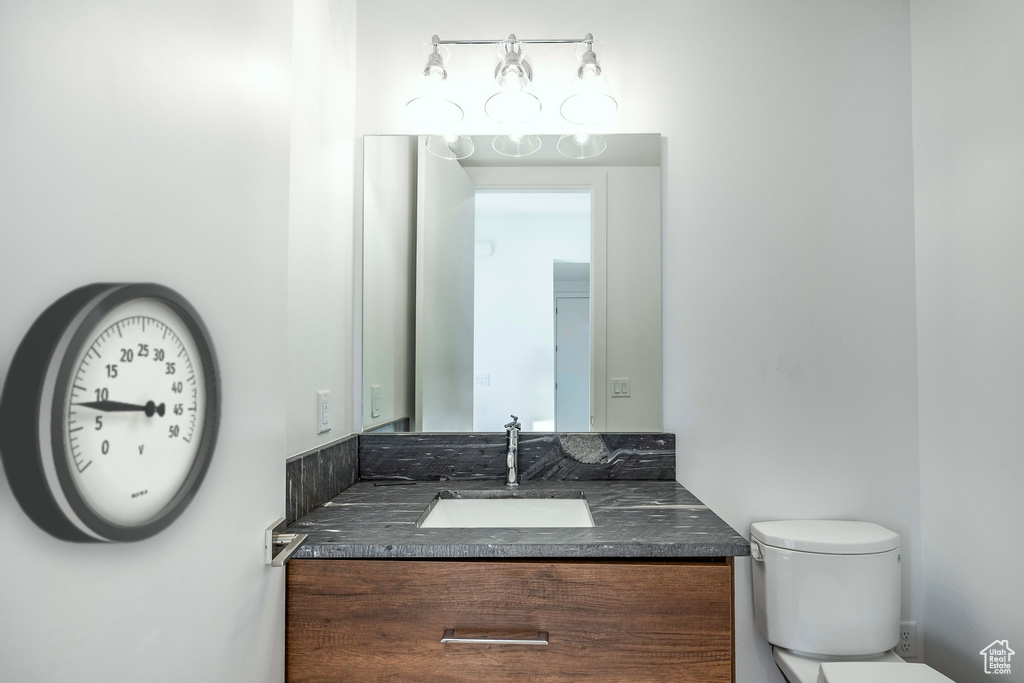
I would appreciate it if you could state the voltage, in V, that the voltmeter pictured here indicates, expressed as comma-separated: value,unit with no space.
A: 8,V
